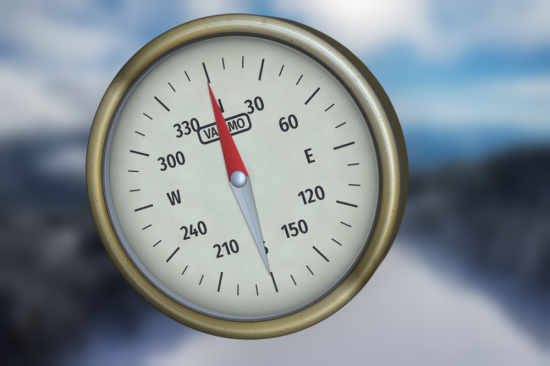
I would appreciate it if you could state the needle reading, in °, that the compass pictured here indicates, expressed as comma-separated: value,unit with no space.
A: 0,°
